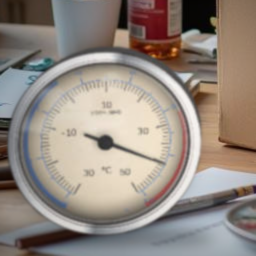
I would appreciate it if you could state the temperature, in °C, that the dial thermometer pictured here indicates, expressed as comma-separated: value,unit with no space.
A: 40,°C
